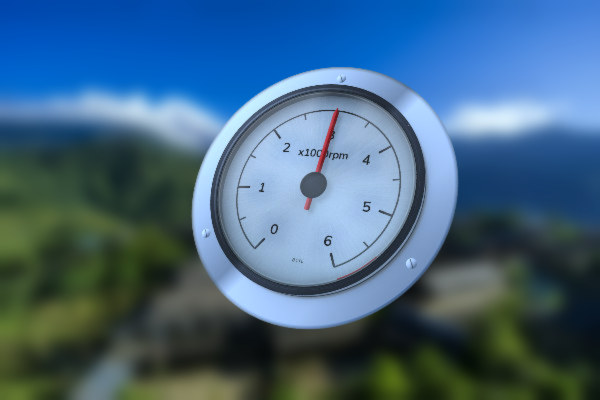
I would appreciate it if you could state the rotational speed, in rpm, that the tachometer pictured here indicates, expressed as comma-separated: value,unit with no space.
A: 3000,rpm
